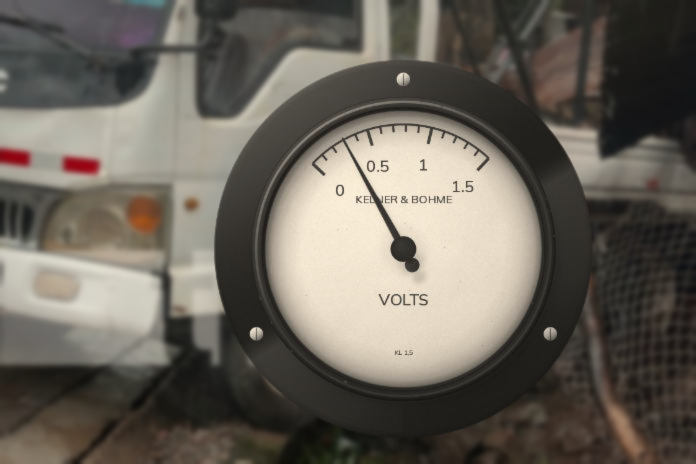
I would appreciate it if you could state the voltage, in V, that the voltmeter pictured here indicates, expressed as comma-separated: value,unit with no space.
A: 0.3,V
